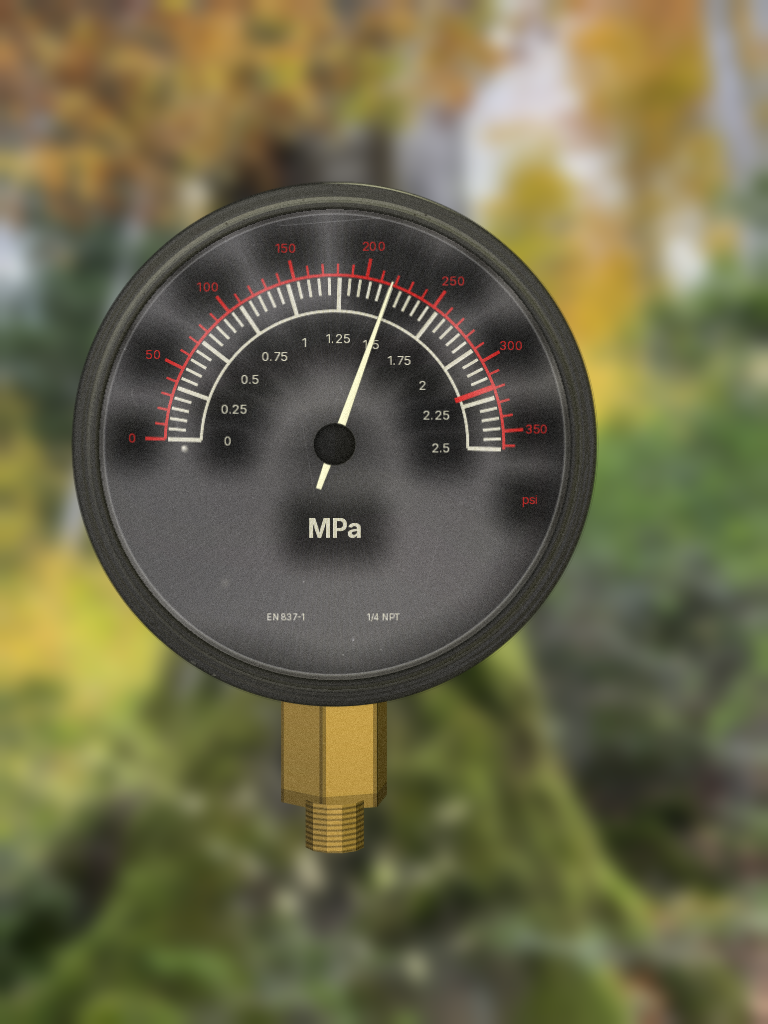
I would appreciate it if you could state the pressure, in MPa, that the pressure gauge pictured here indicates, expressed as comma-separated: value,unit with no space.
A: 1.5,MPa
